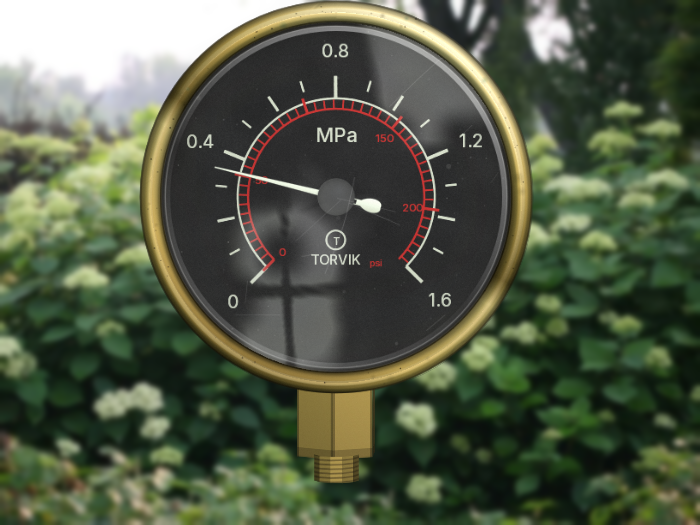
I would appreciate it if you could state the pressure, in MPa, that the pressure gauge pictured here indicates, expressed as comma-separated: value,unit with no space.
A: 0.35,MPa
